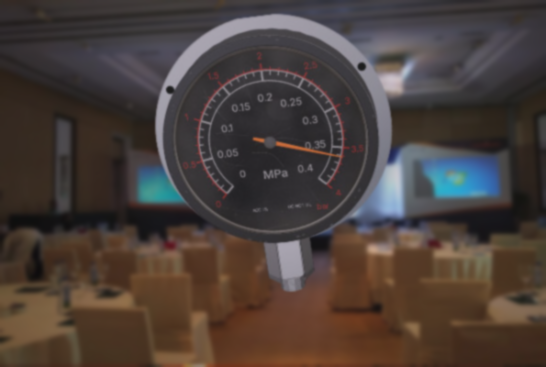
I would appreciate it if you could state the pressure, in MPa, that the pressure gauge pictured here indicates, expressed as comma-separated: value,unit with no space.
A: 0.36,MPa
